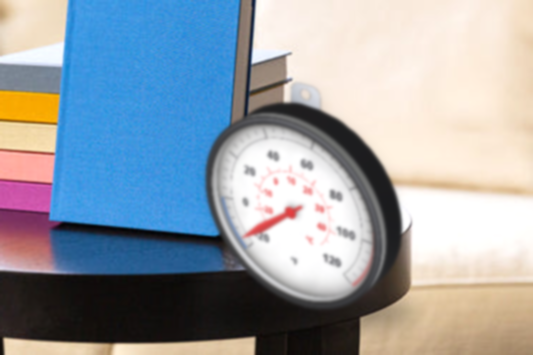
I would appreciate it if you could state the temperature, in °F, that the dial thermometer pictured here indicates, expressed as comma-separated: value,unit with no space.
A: -16,°F
